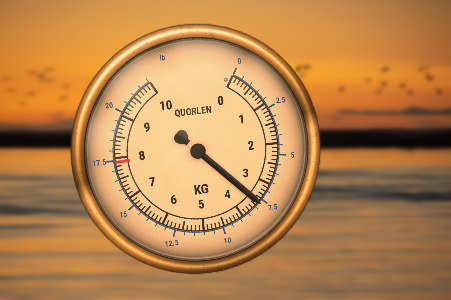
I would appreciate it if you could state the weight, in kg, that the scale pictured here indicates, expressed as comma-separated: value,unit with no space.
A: 3.5,kg
